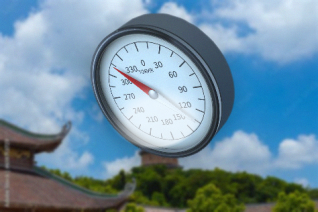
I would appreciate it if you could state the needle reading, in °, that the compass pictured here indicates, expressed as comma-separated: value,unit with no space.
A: 315,°
